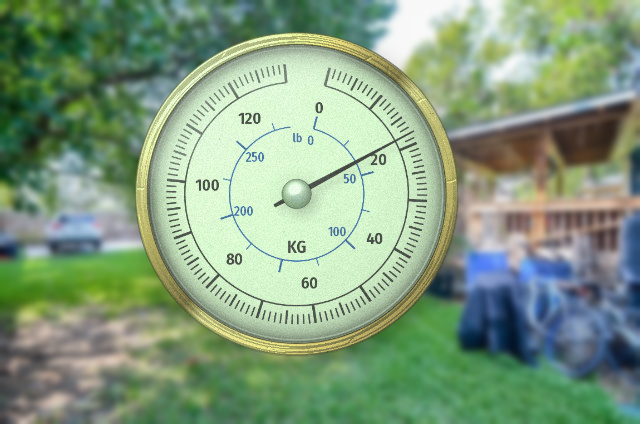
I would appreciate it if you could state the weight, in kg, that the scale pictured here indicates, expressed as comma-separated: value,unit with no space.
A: 18,kg
